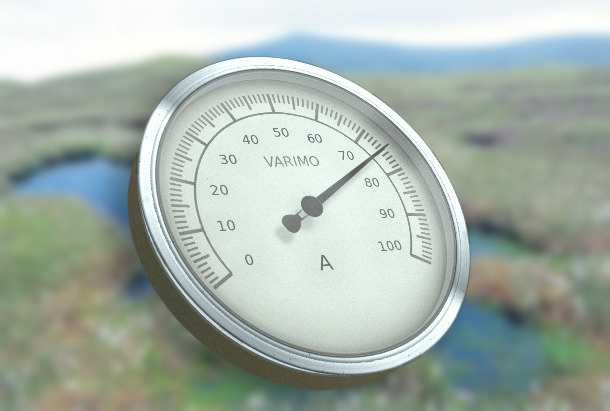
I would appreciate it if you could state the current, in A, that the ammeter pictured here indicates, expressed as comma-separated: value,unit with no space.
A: 75,A
